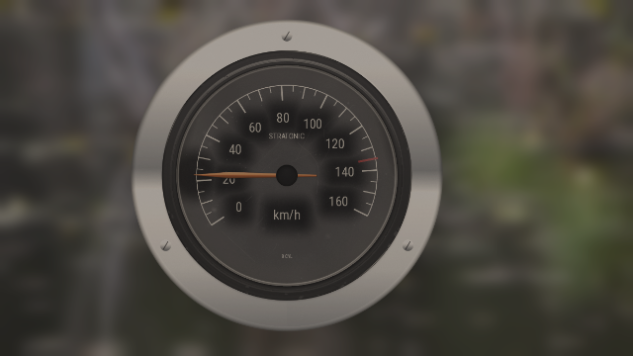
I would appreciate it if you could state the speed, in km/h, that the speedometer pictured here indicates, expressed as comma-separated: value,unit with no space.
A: 22.5,km/h
